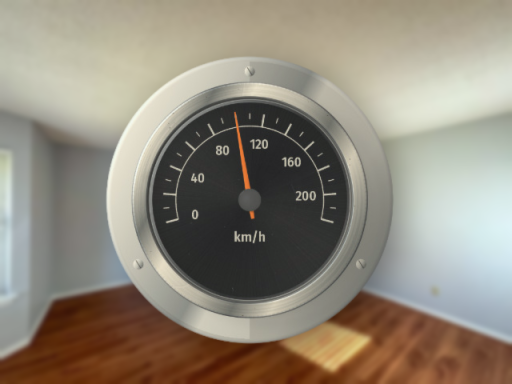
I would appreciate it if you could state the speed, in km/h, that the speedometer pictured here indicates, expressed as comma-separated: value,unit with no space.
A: 100,km/h
